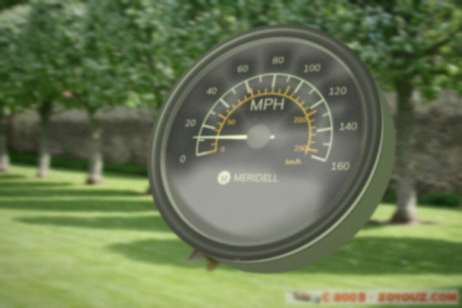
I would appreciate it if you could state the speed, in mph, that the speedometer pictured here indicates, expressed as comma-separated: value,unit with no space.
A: 10,mph
